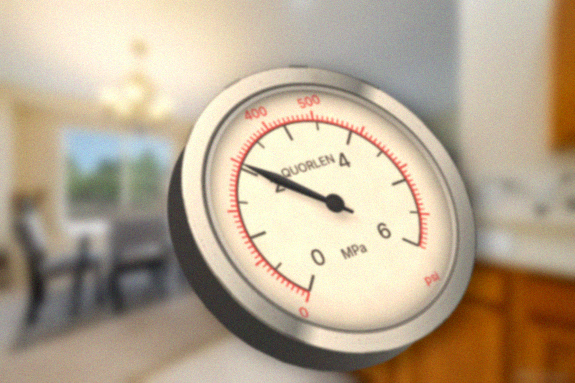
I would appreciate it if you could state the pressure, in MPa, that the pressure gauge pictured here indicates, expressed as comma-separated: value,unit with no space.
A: 2,MPa
